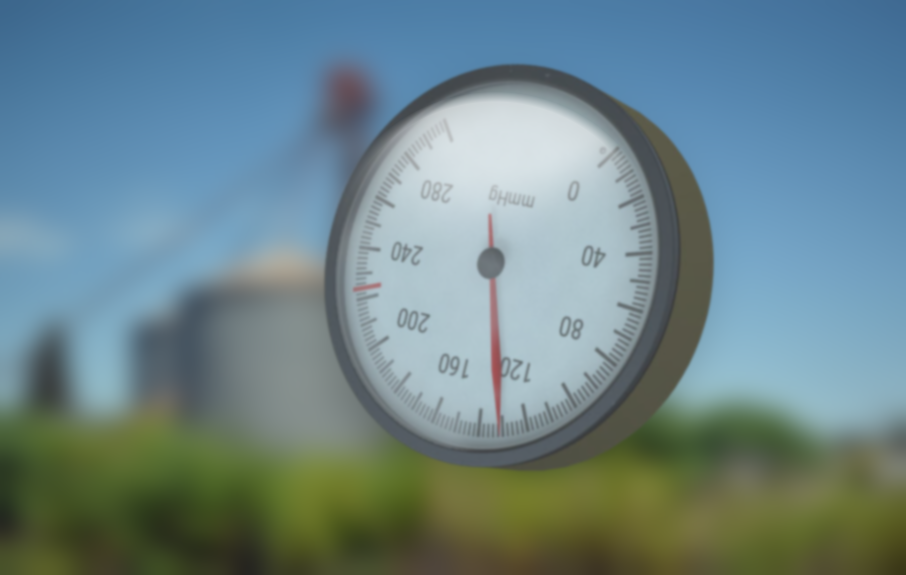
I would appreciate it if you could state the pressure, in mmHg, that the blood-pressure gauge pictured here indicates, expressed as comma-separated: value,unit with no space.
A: 130,mmHg
